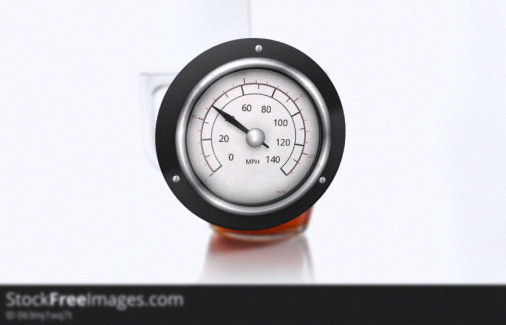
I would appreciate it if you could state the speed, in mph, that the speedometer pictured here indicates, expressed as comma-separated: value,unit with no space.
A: 40,mph
